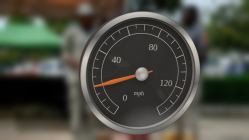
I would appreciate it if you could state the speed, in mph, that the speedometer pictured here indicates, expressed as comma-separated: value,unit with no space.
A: 20,mph
